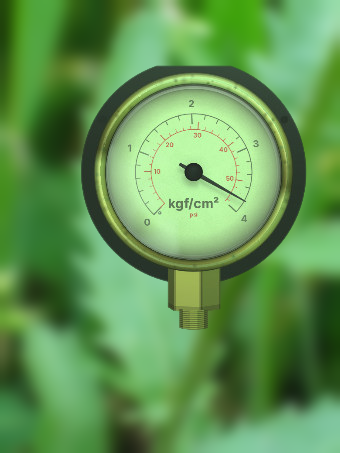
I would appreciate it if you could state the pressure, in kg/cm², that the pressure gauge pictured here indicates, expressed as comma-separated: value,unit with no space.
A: 3.8,kg/cm²
